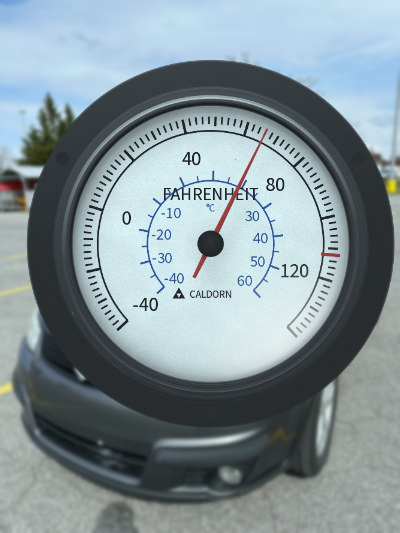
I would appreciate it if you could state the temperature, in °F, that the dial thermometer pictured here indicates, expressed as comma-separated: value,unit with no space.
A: 66,°F
